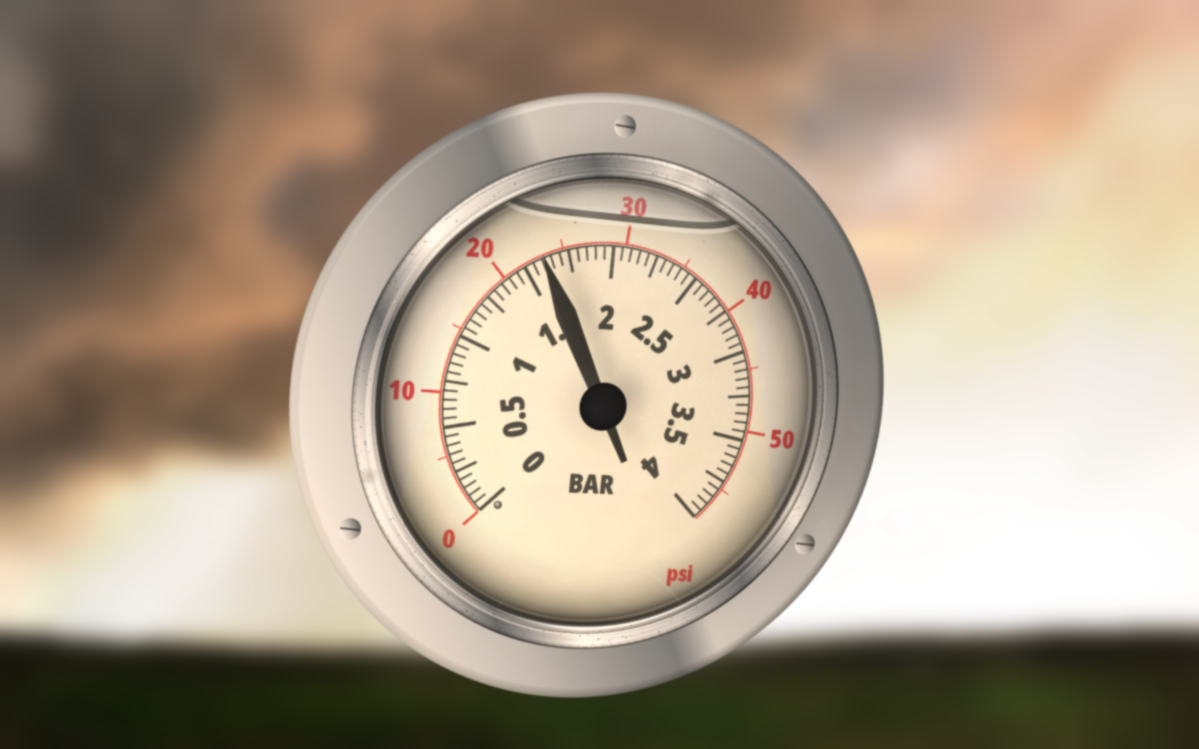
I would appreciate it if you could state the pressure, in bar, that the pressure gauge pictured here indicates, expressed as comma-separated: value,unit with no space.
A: 1.6,bar
